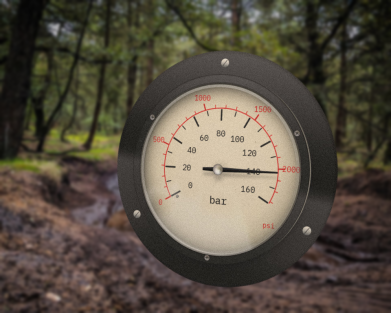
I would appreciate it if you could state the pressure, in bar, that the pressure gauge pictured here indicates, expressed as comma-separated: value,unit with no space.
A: 140,bar
